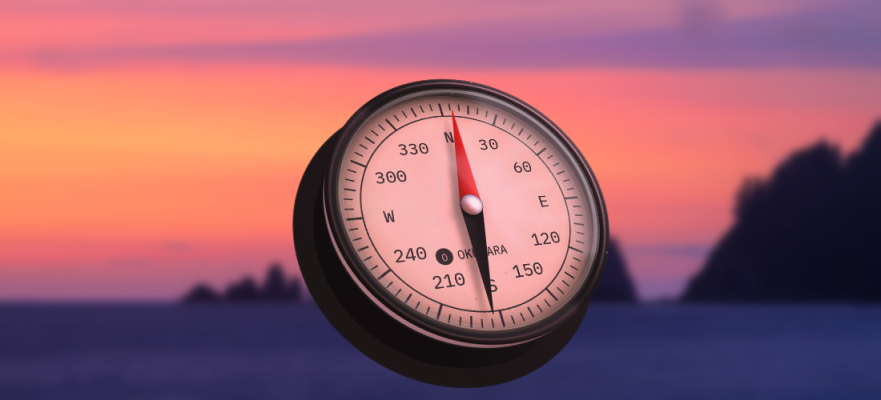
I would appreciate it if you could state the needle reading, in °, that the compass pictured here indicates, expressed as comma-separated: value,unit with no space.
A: 5,°
